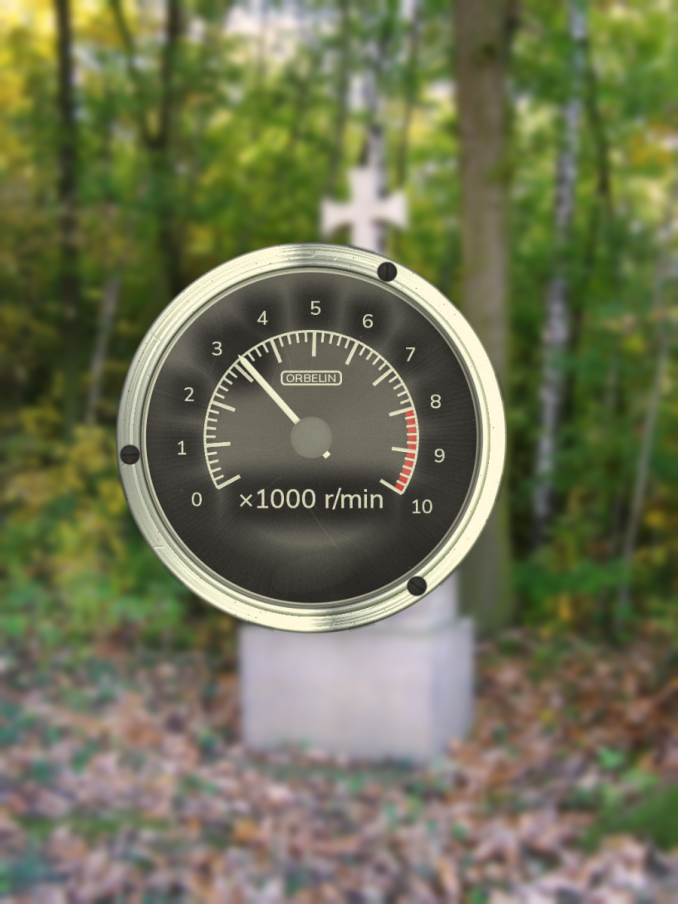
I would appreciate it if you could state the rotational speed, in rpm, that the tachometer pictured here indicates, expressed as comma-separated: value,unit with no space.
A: 3200,rpm
